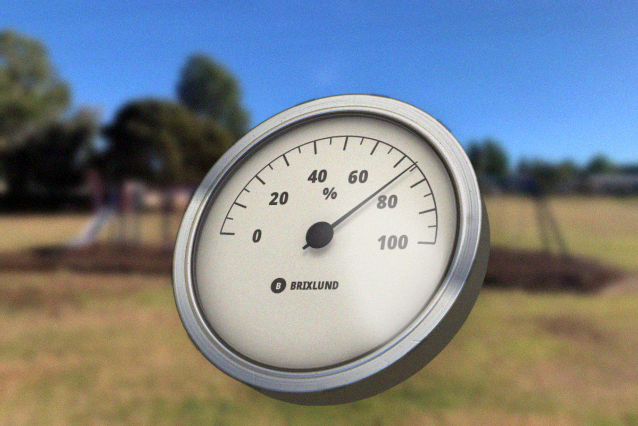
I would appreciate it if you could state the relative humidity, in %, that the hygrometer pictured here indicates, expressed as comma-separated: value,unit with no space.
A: 75,%
